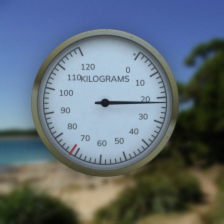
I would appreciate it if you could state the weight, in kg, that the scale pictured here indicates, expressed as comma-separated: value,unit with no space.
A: 22,kg
